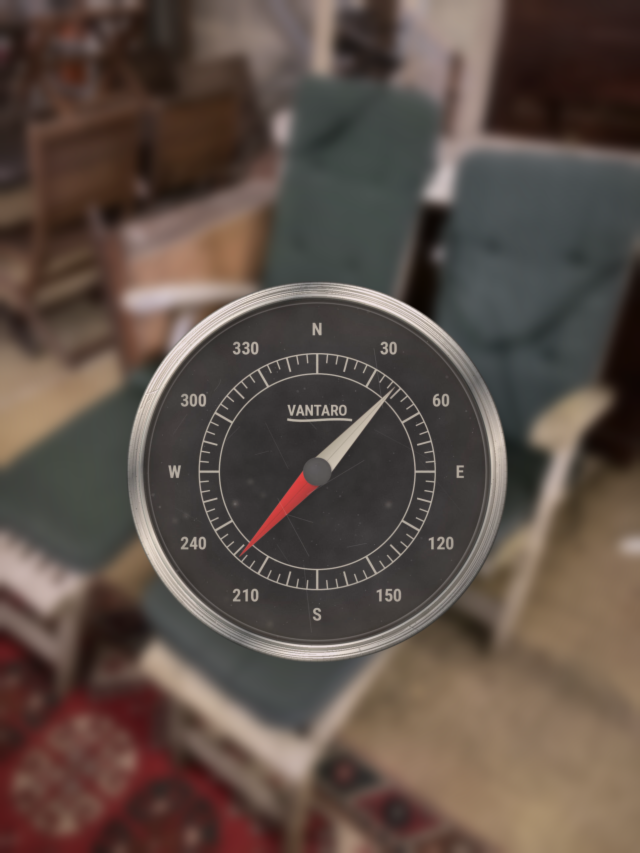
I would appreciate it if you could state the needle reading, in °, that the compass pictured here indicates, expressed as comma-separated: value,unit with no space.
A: 222.5,°
